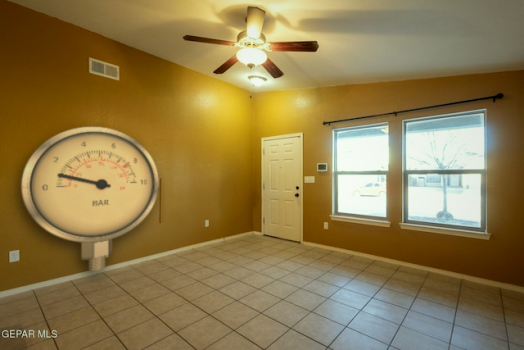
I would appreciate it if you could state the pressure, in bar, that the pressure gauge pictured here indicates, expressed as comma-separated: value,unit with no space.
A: 1,bar
